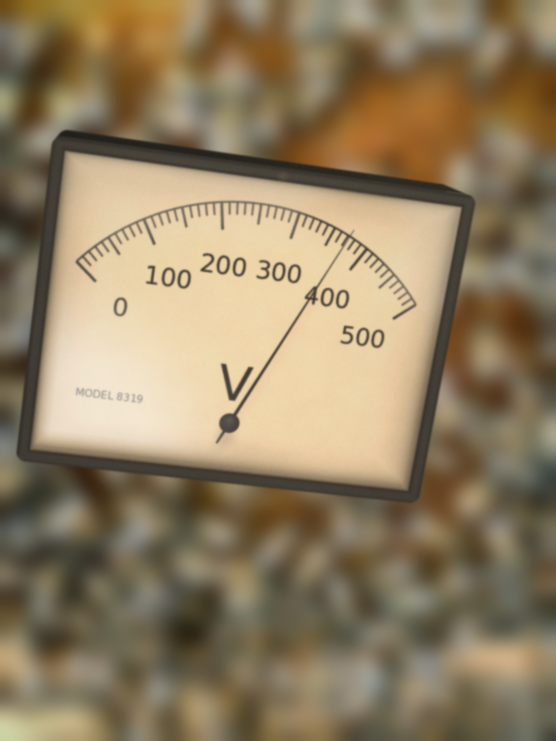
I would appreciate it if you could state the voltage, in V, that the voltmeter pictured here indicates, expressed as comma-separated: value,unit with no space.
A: 370,V
